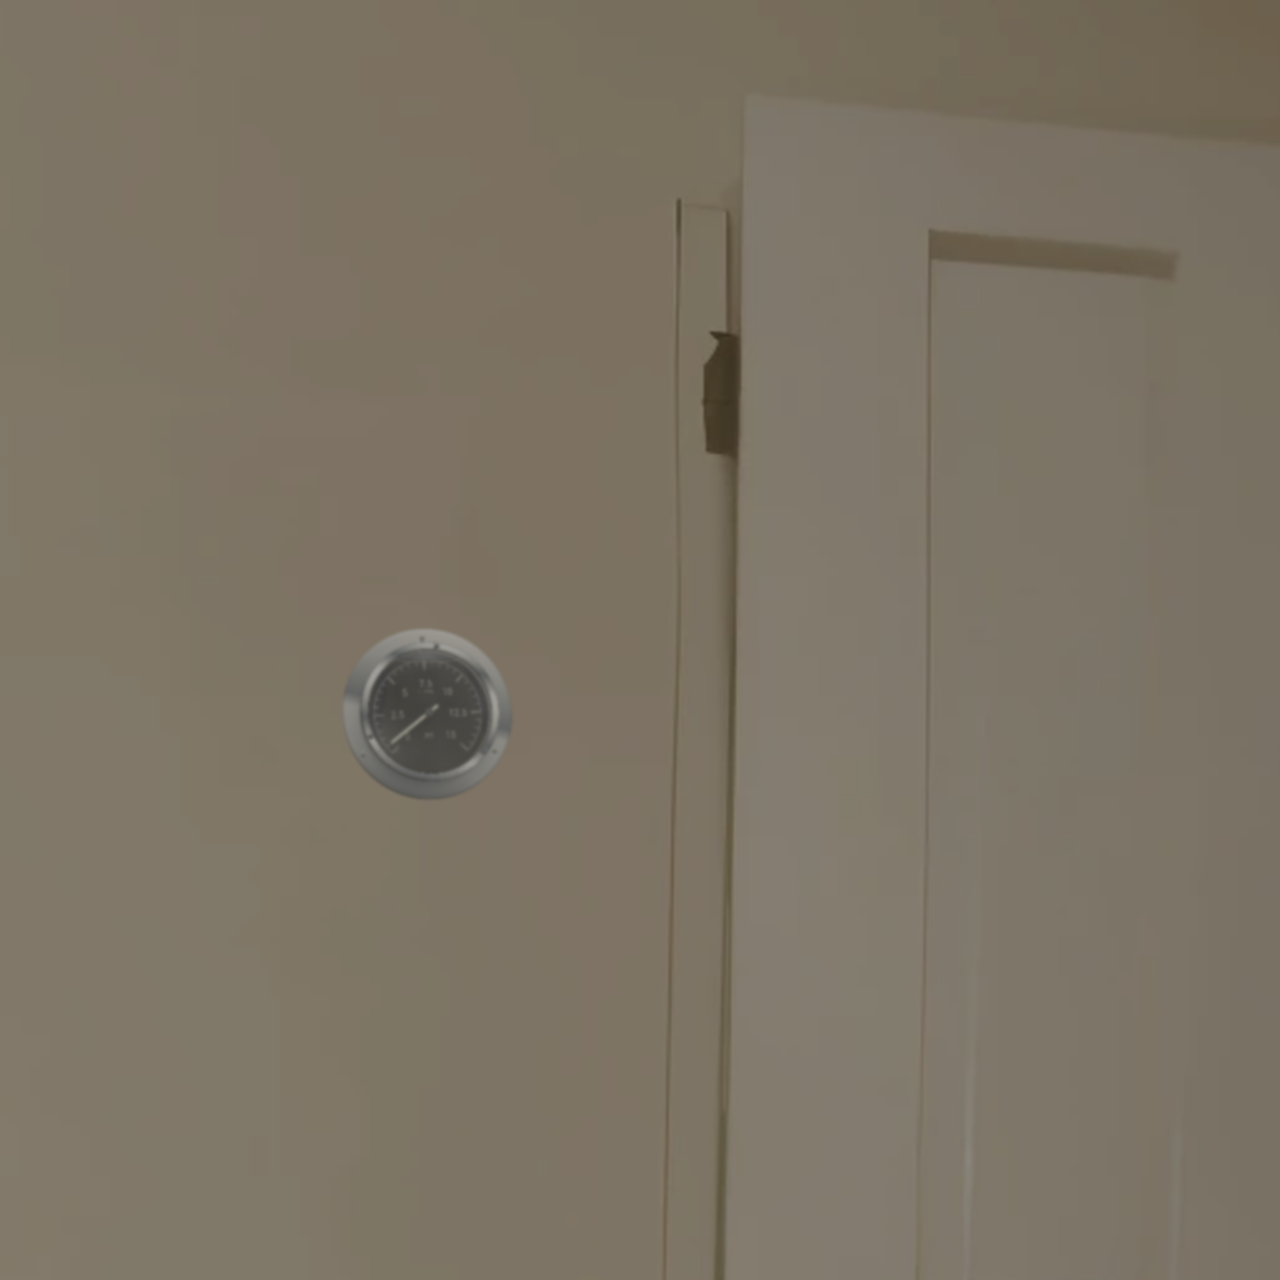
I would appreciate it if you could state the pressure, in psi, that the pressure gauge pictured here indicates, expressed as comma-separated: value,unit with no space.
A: 0.5,psi
